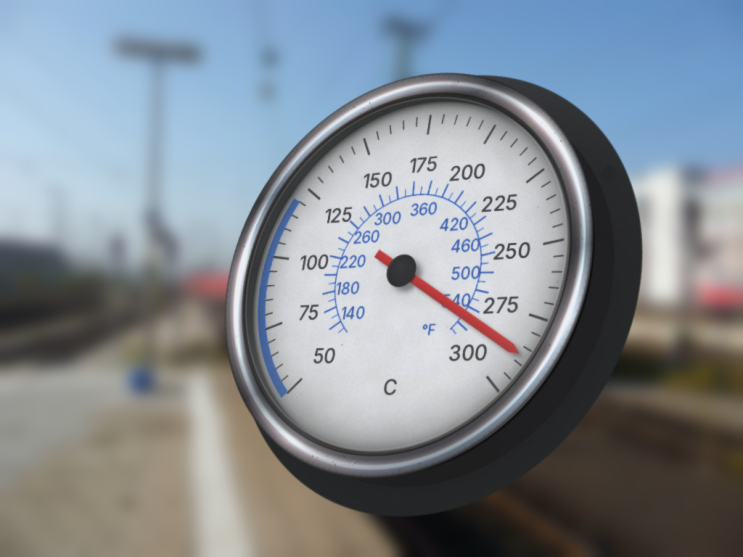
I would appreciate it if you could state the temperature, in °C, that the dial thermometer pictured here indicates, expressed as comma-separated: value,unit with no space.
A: 287.5,°C
